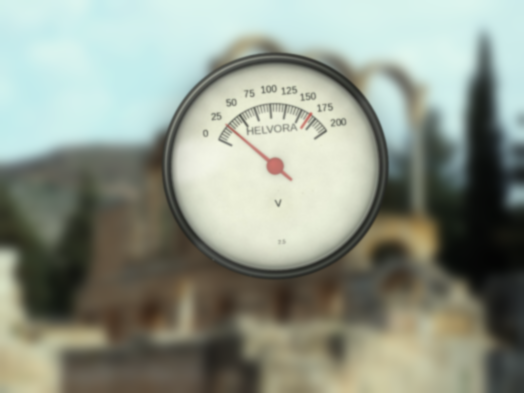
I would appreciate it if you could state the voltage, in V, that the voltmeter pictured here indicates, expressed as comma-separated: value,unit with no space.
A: 25,V
